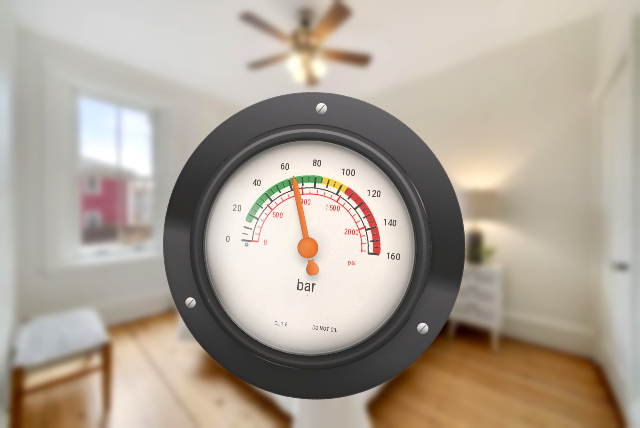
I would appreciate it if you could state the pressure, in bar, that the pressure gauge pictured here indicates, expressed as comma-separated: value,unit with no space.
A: 65,bar
